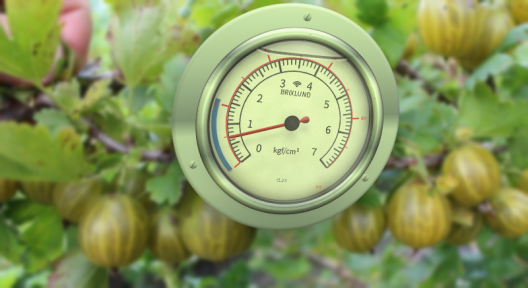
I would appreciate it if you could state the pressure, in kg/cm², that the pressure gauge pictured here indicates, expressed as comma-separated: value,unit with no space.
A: 0.7,kg/cm²
